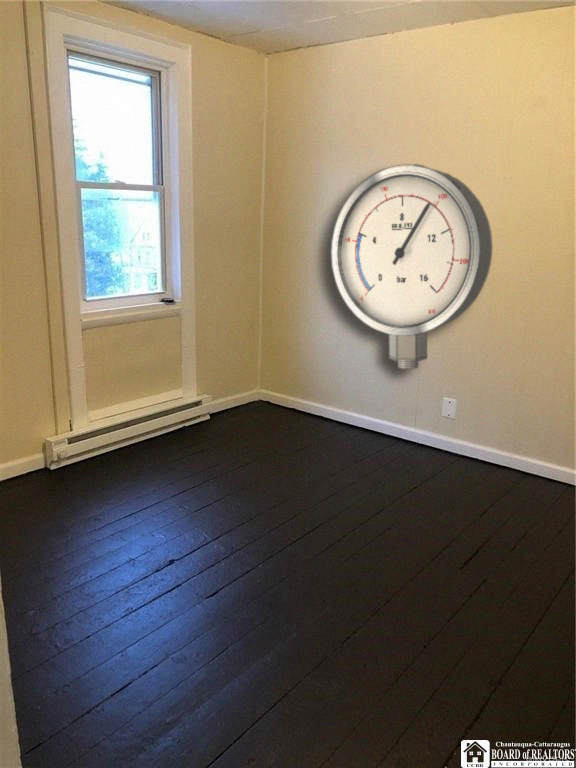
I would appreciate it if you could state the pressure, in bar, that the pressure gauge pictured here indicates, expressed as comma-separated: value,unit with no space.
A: 10,bar
